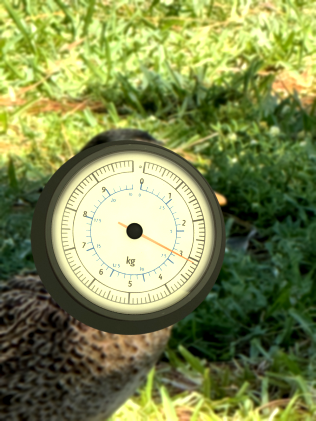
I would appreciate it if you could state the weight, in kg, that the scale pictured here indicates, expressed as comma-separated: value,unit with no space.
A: 3.1,kg
